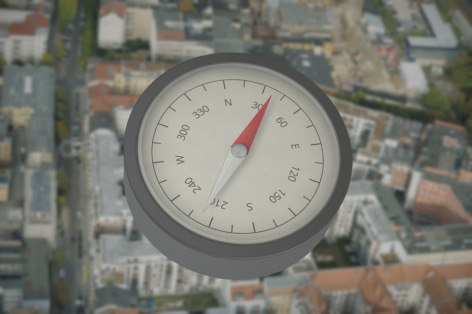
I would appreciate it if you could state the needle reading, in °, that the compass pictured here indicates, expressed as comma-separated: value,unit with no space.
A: 37.5,°
